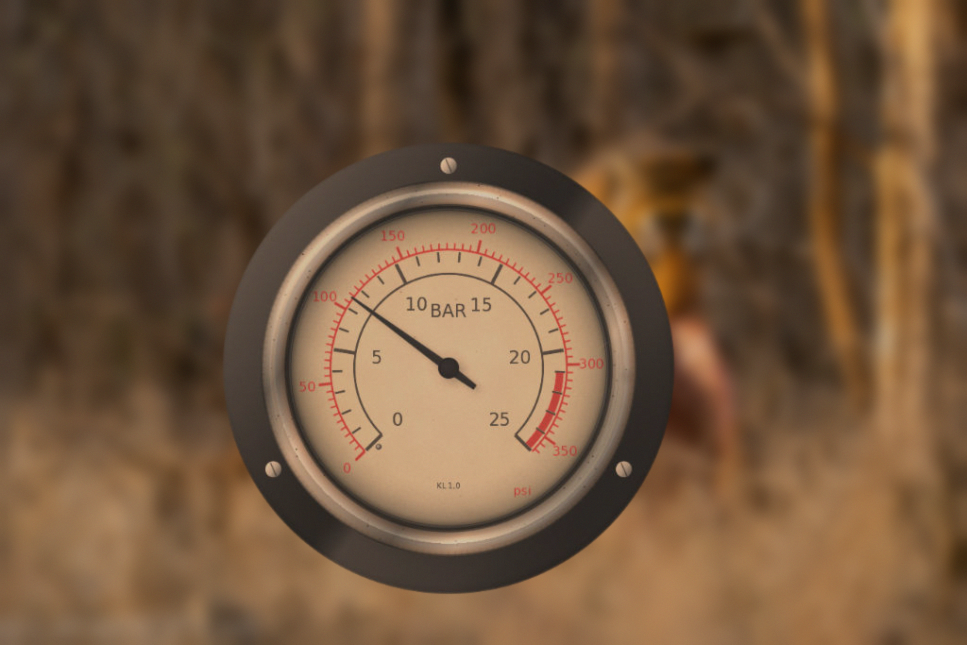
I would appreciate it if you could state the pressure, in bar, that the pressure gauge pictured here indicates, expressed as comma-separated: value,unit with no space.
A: 7.5,bar
